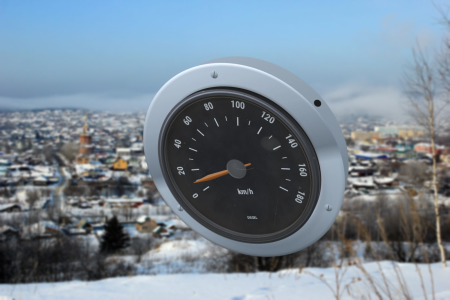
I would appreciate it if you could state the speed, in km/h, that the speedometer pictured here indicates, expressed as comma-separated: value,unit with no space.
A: 10,km/h
